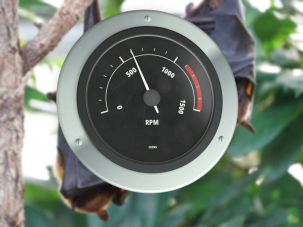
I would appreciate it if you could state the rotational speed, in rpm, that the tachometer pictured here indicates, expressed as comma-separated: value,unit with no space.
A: 600,rpm
